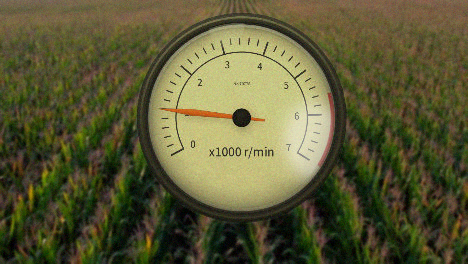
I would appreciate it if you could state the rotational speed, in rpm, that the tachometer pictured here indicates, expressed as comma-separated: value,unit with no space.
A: 1000,rpm
